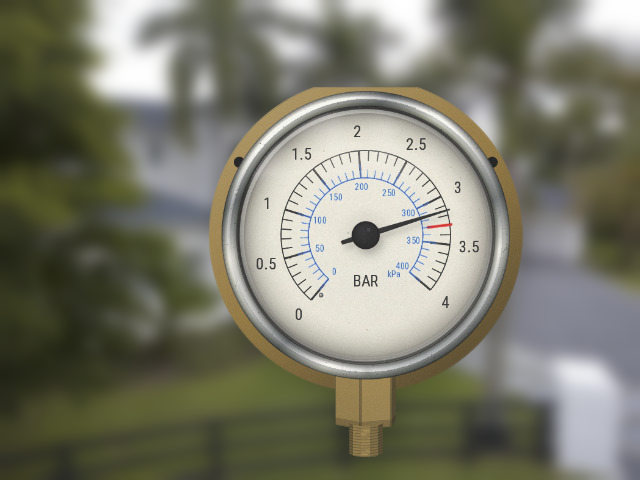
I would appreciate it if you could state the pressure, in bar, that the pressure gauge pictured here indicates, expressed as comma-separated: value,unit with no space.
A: 3.15,bar
